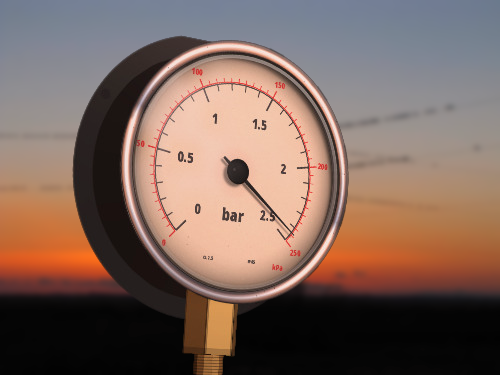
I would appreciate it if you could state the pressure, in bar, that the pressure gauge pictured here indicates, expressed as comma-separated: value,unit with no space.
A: 2.45,bar
